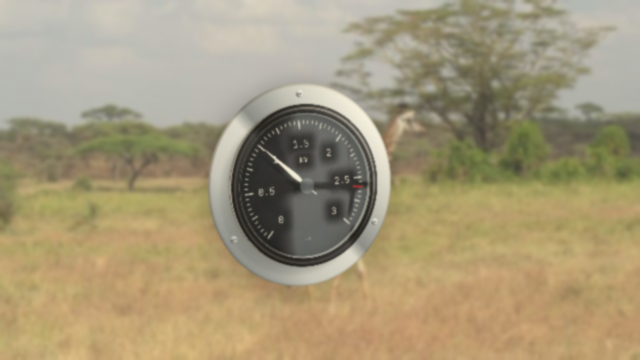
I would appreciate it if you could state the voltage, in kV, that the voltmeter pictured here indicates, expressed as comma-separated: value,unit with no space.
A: 1,kV
